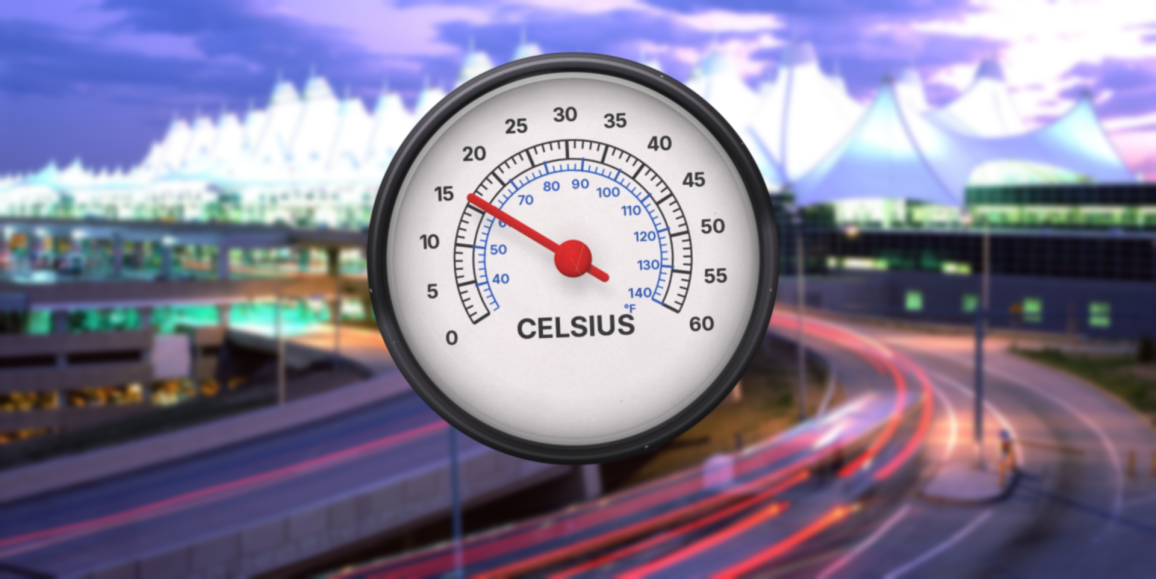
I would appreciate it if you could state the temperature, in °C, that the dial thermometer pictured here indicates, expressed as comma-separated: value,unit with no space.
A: 16,°C
